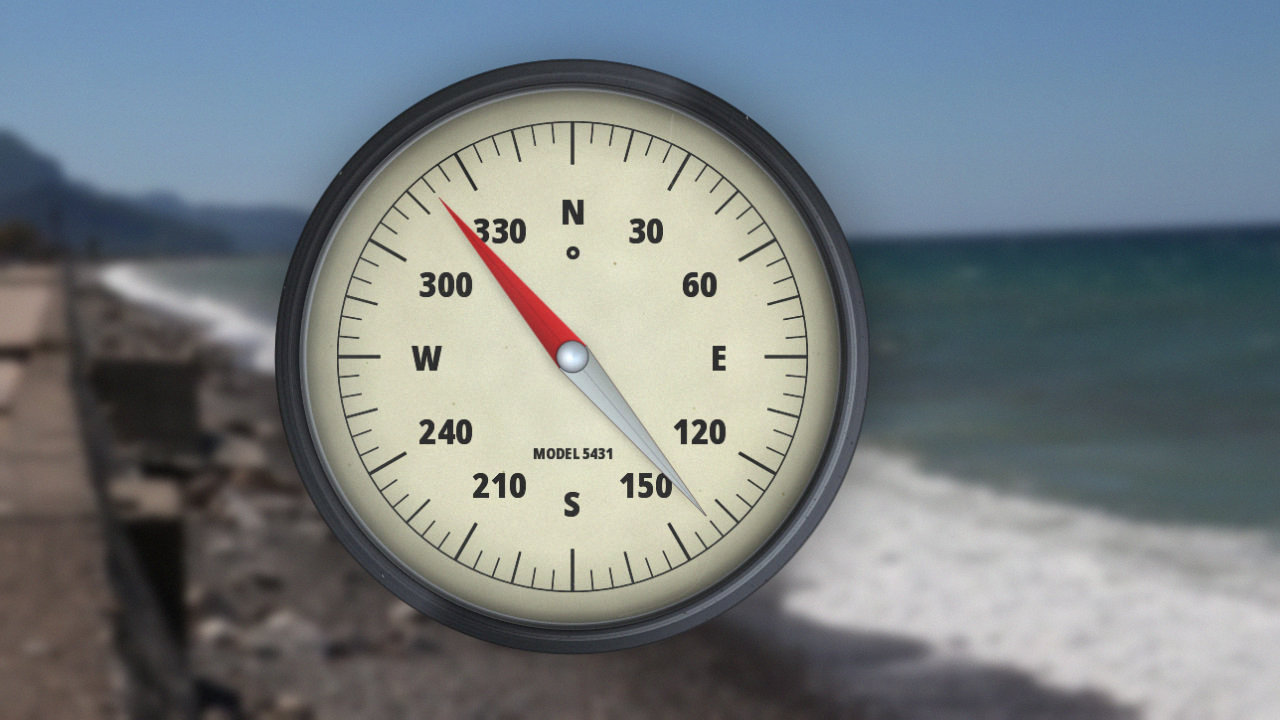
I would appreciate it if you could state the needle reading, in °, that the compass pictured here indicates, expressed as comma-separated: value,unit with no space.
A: 320,°
